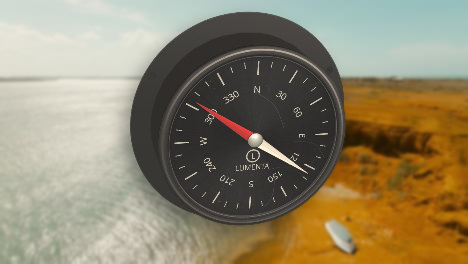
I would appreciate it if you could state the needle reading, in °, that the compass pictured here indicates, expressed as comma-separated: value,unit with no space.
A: 305,°
